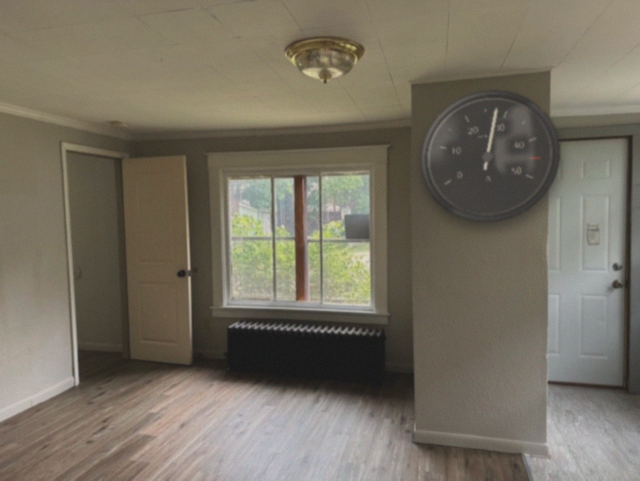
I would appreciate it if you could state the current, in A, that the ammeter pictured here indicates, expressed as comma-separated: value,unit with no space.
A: 27.5,A
